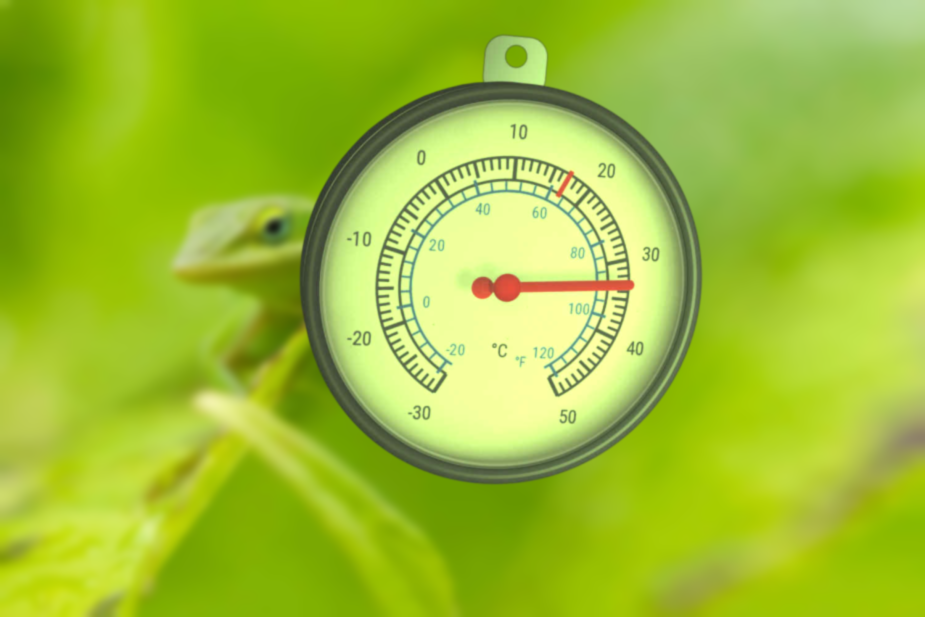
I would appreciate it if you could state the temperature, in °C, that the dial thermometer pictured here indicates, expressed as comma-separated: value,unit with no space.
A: 33,°C
